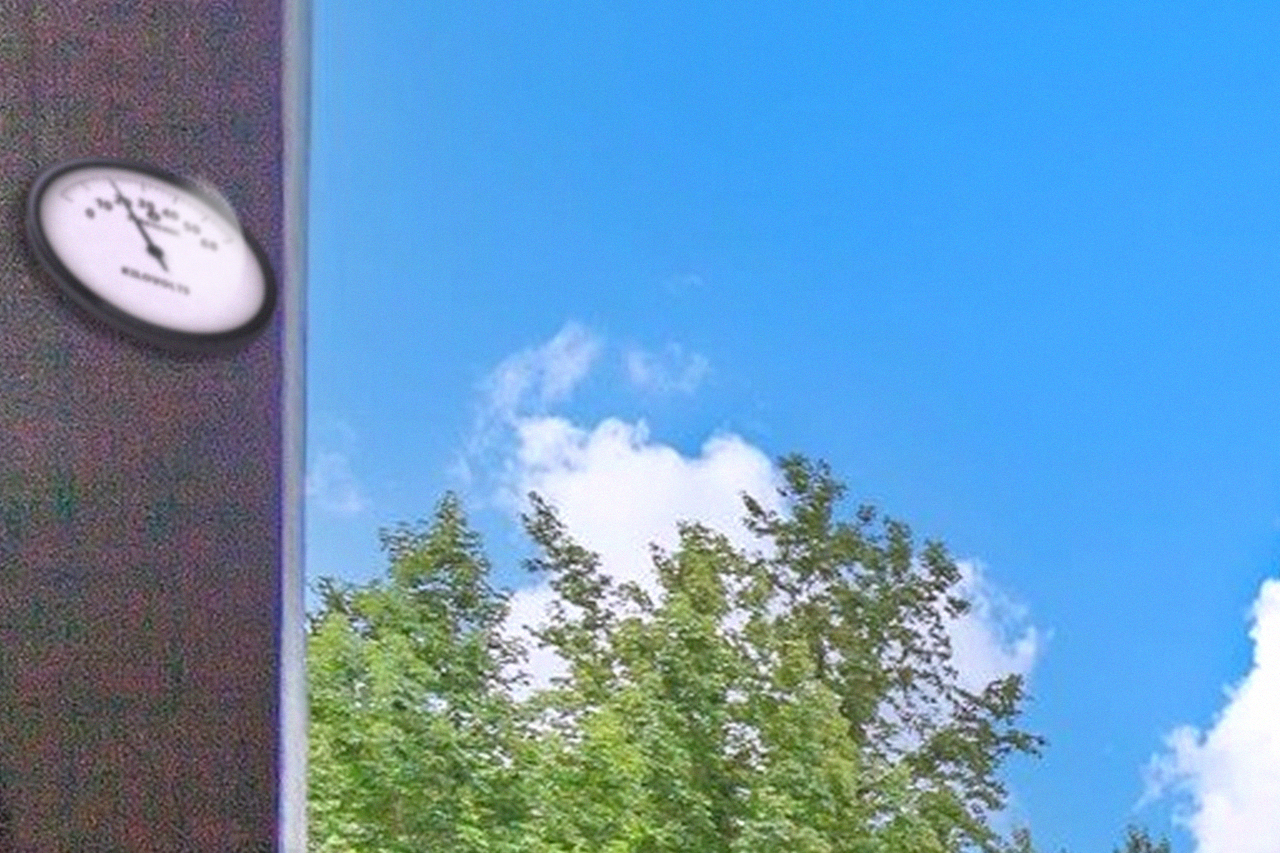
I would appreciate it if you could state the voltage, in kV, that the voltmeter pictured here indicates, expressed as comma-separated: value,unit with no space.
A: 20,kV
